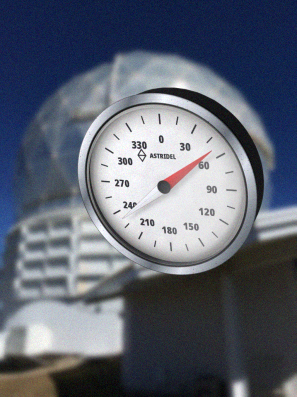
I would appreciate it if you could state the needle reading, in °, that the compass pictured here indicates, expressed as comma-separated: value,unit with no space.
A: 52.5,°
